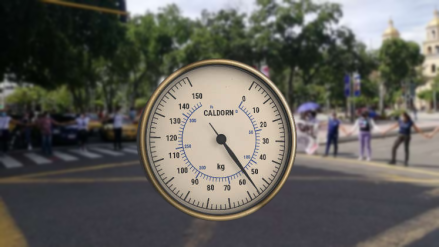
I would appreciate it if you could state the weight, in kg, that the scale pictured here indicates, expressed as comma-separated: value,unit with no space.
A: 56,kg
